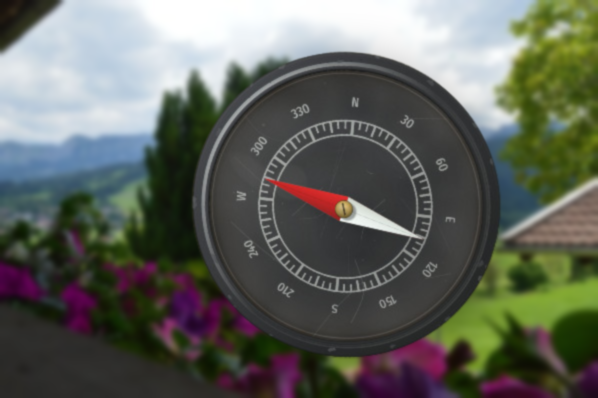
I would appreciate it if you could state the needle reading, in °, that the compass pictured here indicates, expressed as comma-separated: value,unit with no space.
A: 285,°
